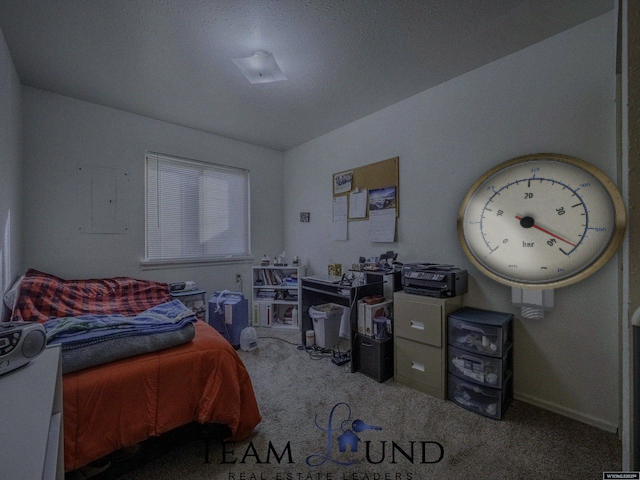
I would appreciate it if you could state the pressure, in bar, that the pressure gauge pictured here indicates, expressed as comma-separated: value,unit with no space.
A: 38,bar
